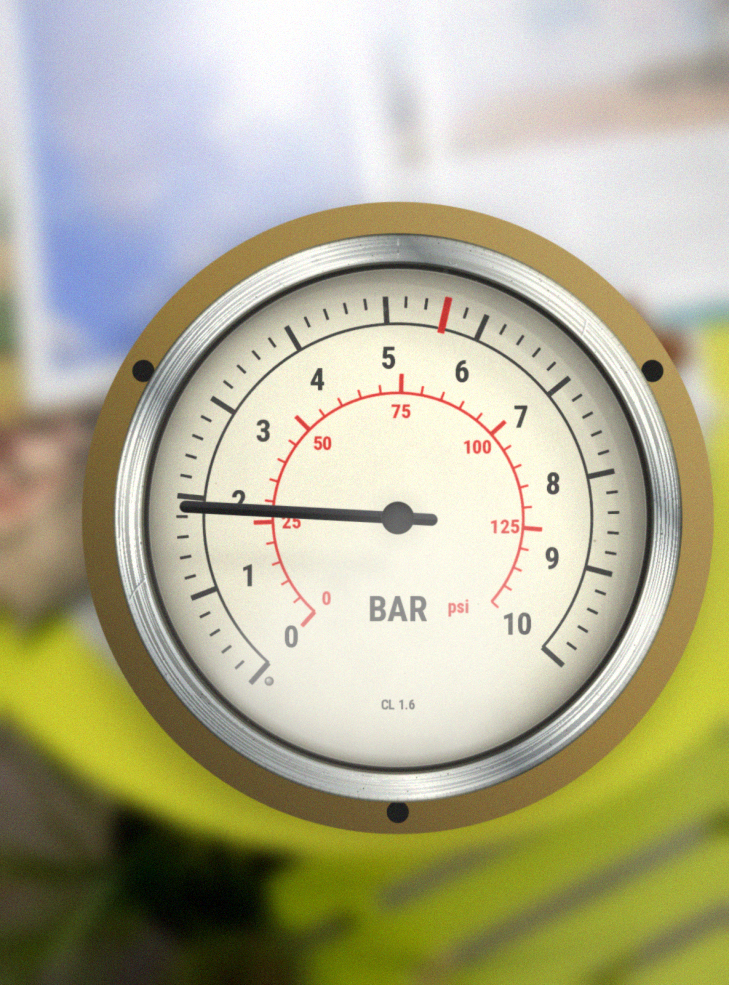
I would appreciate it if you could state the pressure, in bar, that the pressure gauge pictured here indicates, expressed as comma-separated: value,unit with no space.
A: 1.9,bar
